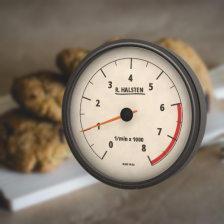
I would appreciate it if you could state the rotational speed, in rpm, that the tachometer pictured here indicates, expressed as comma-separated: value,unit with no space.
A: 1000,rpm
